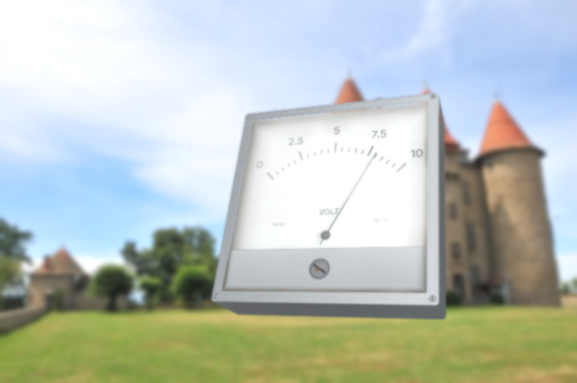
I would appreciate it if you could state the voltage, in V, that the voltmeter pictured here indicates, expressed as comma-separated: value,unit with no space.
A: 8,V
